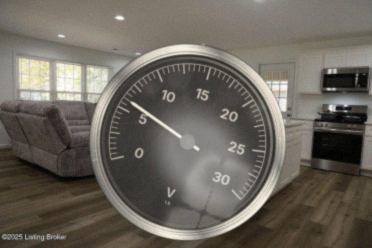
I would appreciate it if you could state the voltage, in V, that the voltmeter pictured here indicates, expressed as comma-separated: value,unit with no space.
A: 6,V
